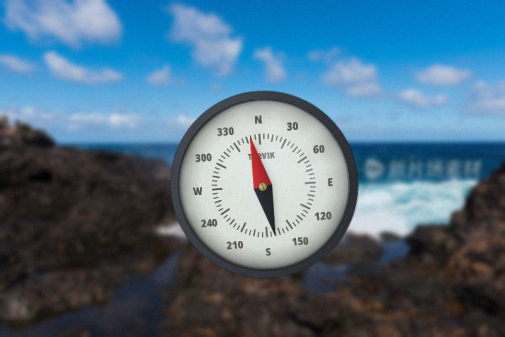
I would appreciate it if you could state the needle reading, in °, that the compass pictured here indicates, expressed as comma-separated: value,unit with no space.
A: 350,°
